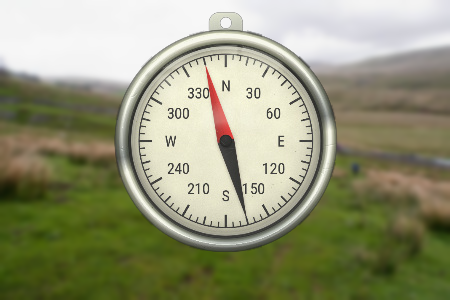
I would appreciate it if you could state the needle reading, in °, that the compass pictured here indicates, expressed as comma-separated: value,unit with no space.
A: 345,°
